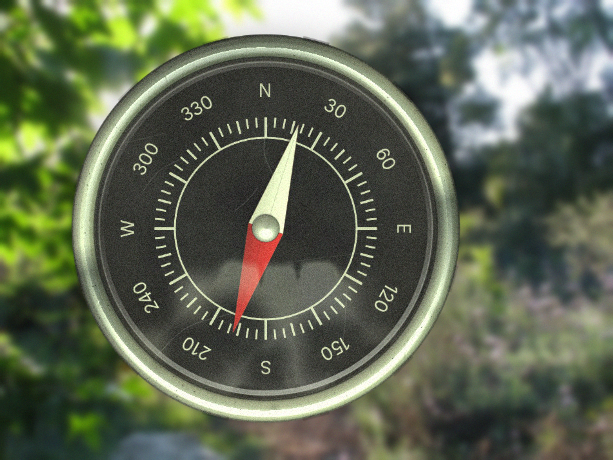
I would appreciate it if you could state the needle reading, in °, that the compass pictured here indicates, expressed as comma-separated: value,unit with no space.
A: 197.5,°
